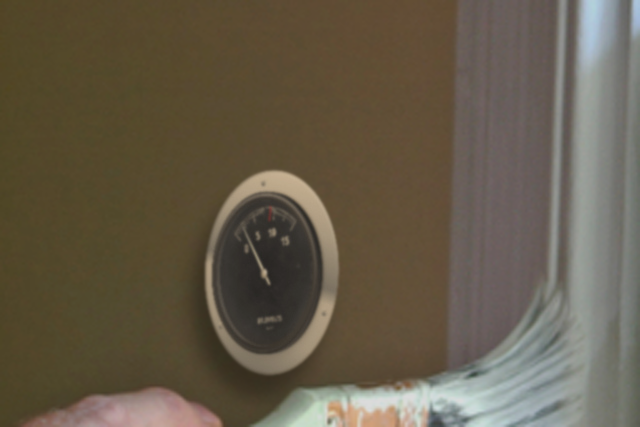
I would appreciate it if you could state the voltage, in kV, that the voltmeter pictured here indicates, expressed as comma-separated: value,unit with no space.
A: 2.5,kV
